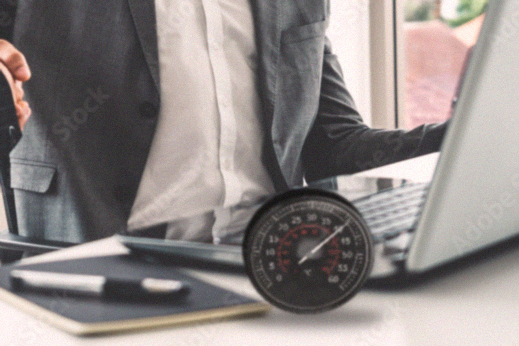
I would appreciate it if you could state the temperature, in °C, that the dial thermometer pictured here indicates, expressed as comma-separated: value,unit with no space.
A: 40,°C
